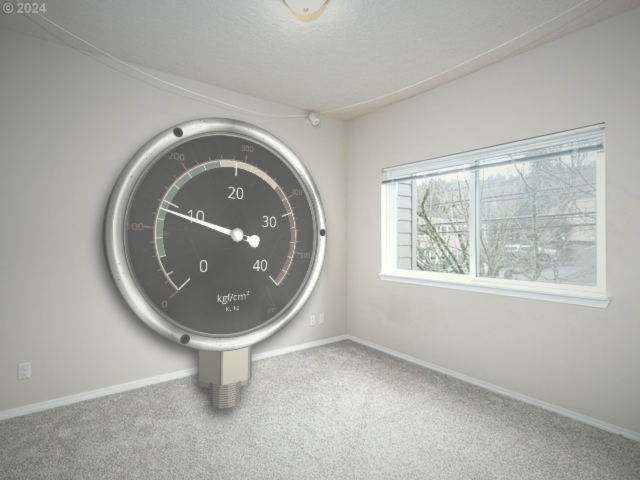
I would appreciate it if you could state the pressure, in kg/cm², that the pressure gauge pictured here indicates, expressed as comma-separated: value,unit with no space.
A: 9,kg/cm²
